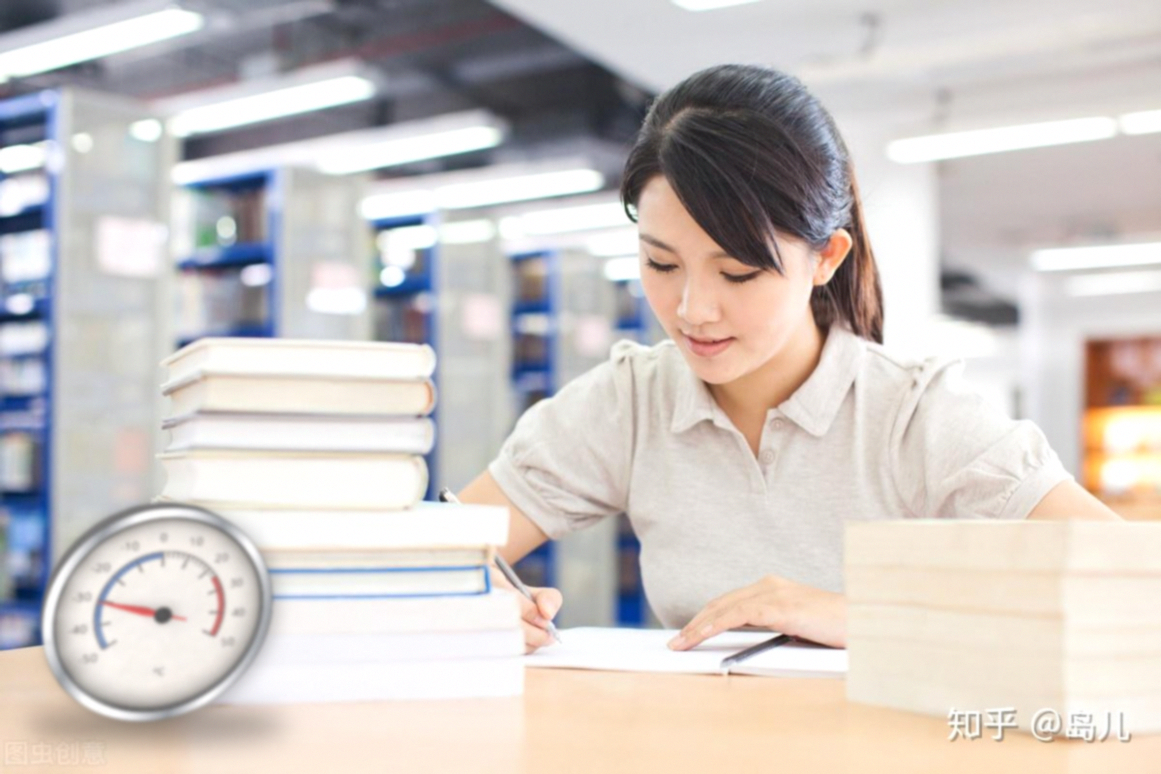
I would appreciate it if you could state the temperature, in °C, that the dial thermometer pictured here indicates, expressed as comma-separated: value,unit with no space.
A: -30,°C
